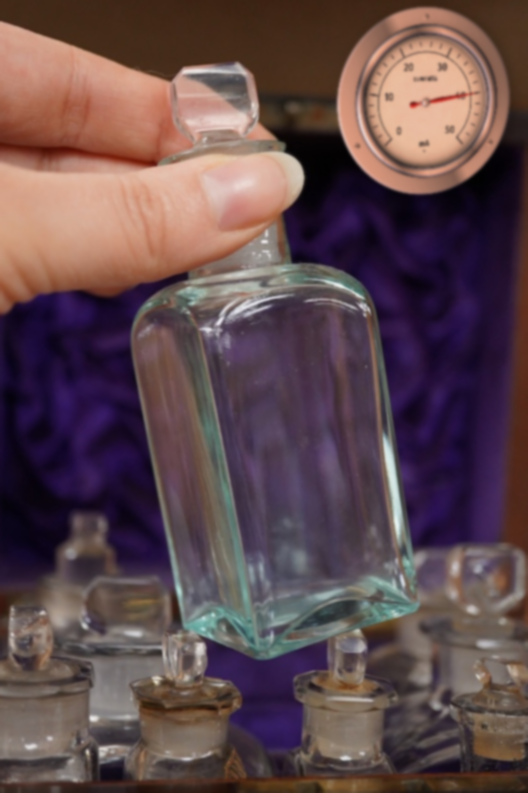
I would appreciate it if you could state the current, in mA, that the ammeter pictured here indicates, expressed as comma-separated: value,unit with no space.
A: 40,mA
